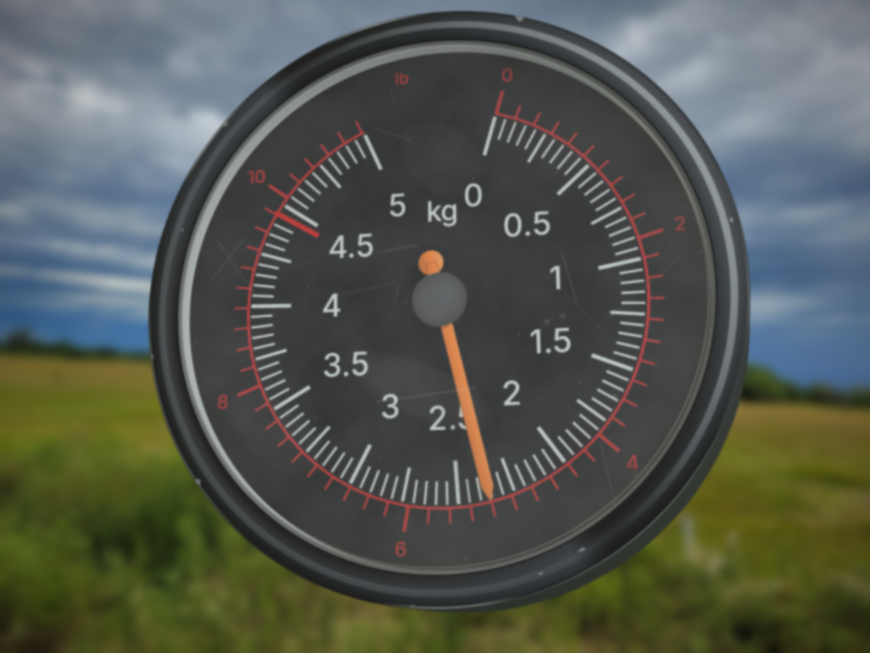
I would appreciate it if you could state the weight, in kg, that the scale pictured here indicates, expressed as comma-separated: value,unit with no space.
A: 2.35,kg
